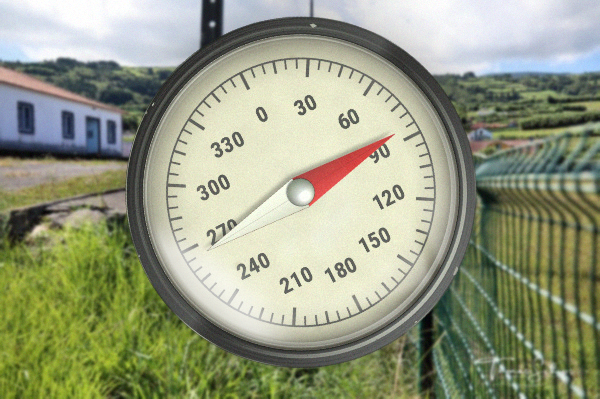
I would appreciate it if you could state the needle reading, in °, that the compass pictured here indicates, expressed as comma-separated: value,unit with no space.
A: 85,°
